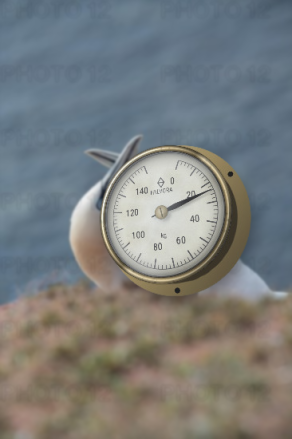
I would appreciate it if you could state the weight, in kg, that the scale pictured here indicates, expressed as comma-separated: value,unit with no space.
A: 24,kg
